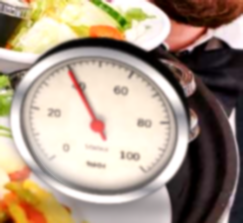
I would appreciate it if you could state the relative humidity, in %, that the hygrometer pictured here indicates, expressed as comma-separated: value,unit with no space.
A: 40,%
